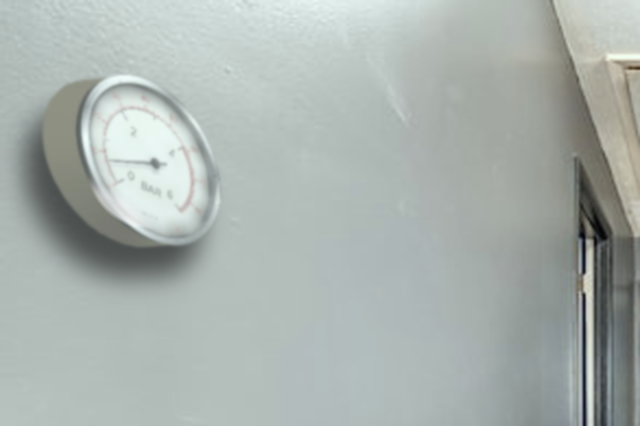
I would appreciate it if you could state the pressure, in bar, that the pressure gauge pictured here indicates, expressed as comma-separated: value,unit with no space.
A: 0.5,bar
